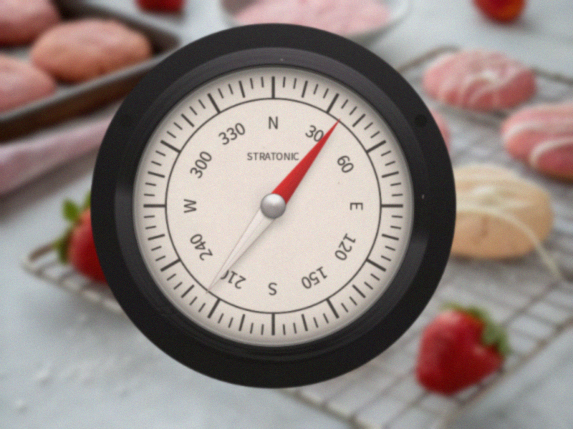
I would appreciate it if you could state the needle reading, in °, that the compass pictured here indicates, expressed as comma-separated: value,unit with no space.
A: 37.5,°
